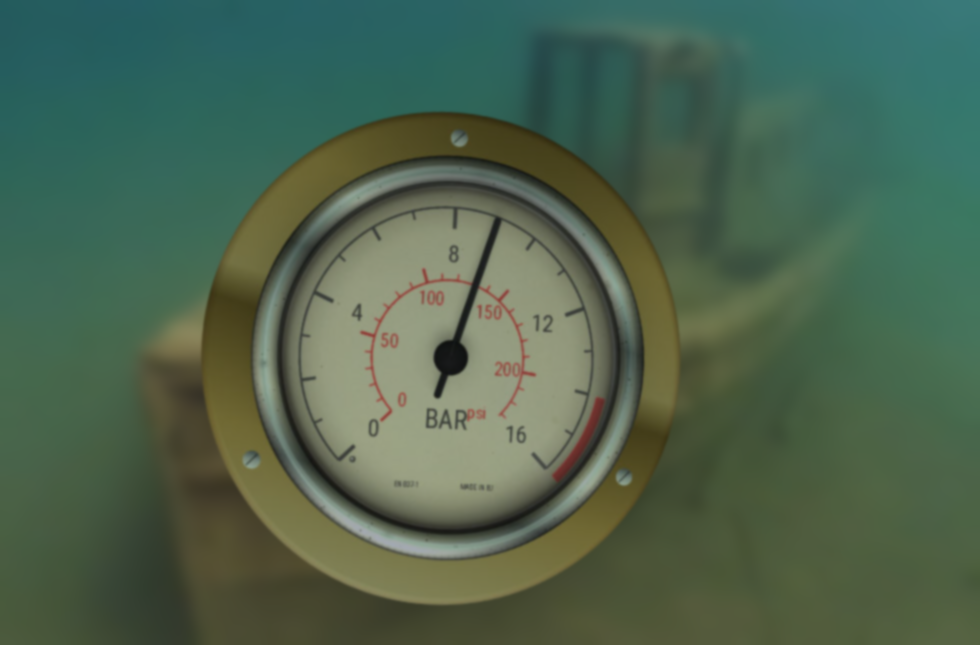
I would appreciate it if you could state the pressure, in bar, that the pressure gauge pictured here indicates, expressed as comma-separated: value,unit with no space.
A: 9,bar
